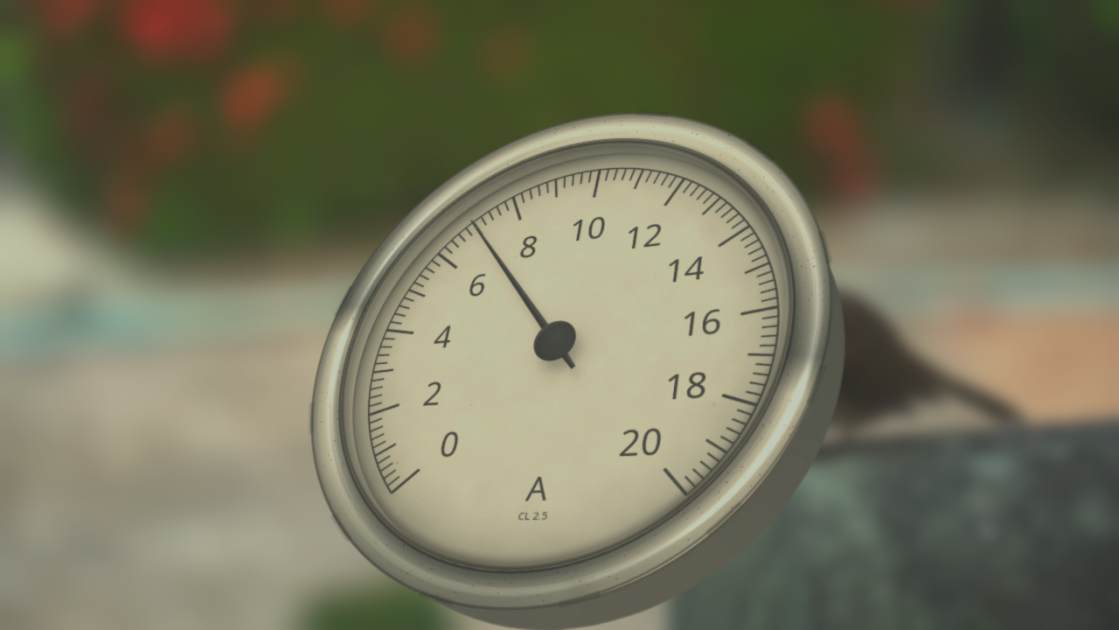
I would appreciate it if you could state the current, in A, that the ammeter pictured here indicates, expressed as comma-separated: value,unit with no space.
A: 7,A
